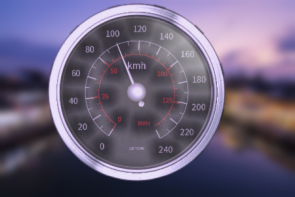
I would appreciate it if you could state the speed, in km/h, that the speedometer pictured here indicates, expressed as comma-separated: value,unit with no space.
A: 100,km/h
